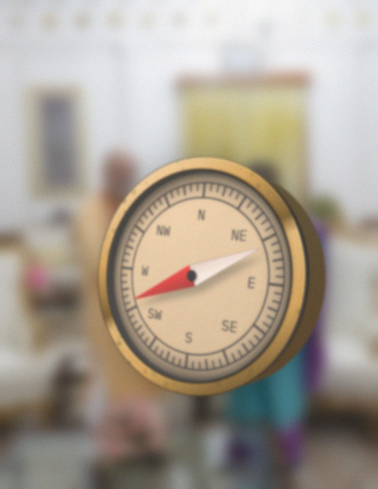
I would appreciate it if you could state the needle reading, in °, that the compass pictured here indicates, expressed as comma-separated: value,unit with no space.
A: 245,°
